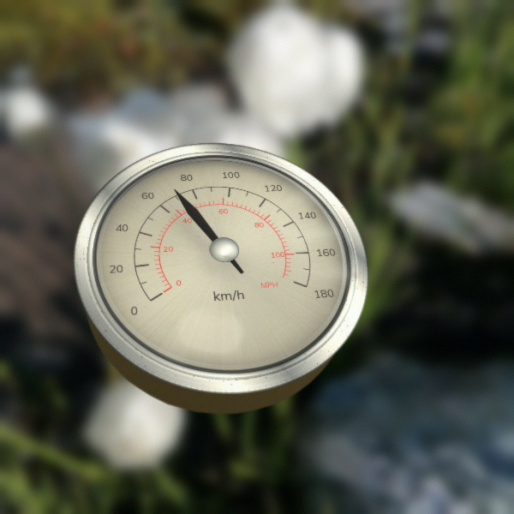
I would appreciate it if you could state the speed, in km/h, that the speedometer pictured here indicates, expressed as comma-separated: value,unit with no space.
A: 70,km/h
